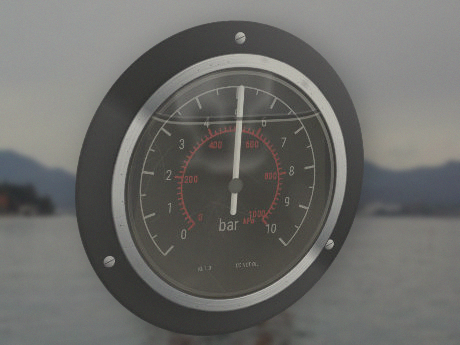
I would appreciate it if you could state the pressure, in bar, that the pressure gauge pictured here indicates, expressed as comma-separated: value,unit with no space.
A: 5,bar
